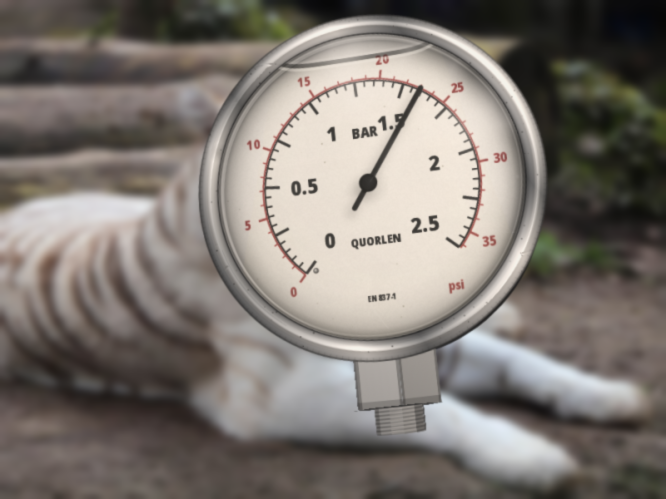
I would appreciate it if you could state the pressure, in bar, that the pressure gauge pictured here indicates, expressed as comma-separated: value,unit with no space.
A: 1.6,bar
